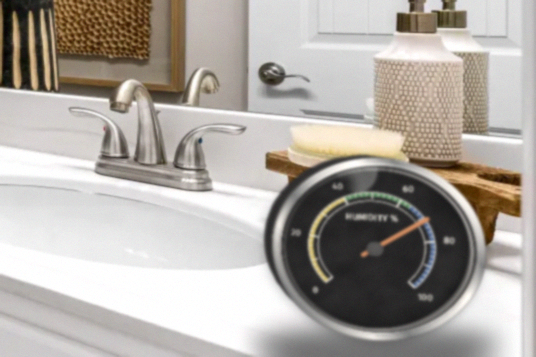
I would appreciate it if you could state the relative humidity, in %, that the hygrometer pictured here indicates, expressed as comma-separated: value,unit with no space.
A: 70,%
